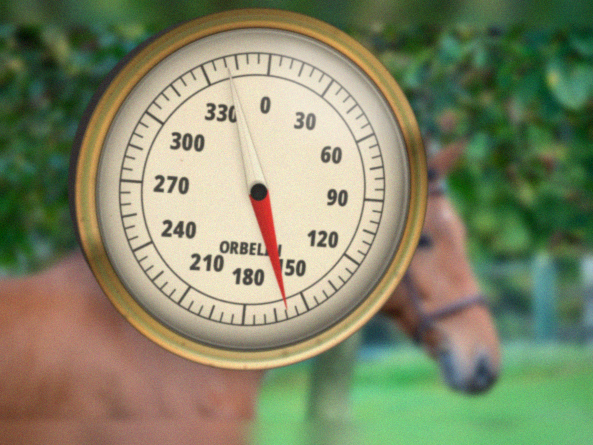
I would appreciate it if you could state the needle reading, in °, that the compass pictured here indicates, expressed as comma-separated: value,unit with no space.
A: 160,°
